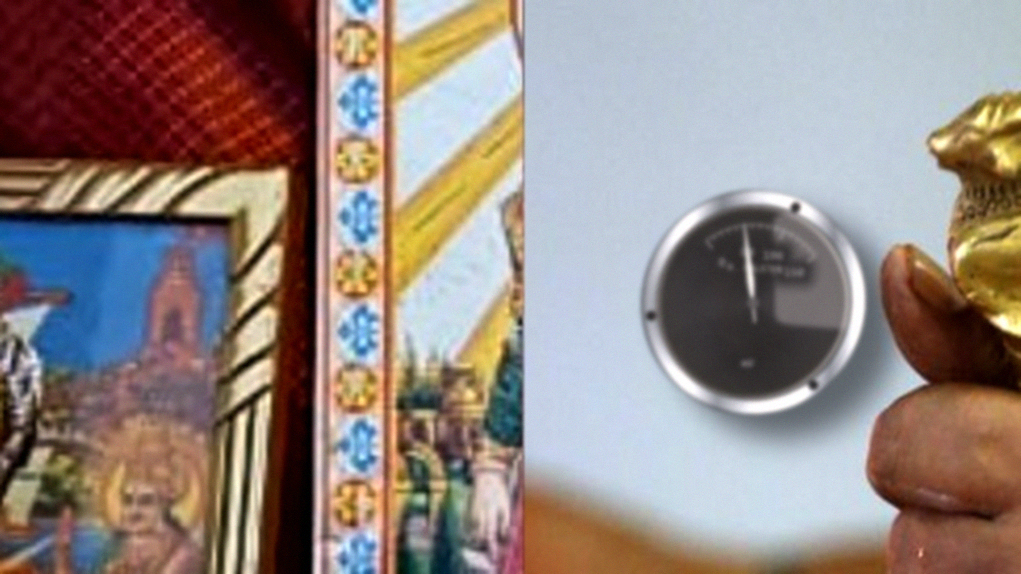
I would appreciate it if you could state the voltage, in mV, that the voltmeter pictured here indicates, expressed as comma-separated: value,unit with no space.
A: 50,mV
